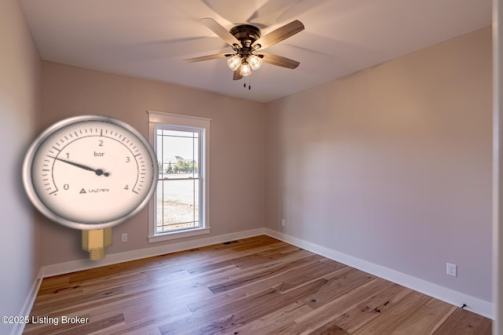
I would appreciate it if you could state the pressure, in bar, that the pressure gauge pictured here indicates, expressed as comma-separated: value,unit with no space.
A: 0.8,bar
